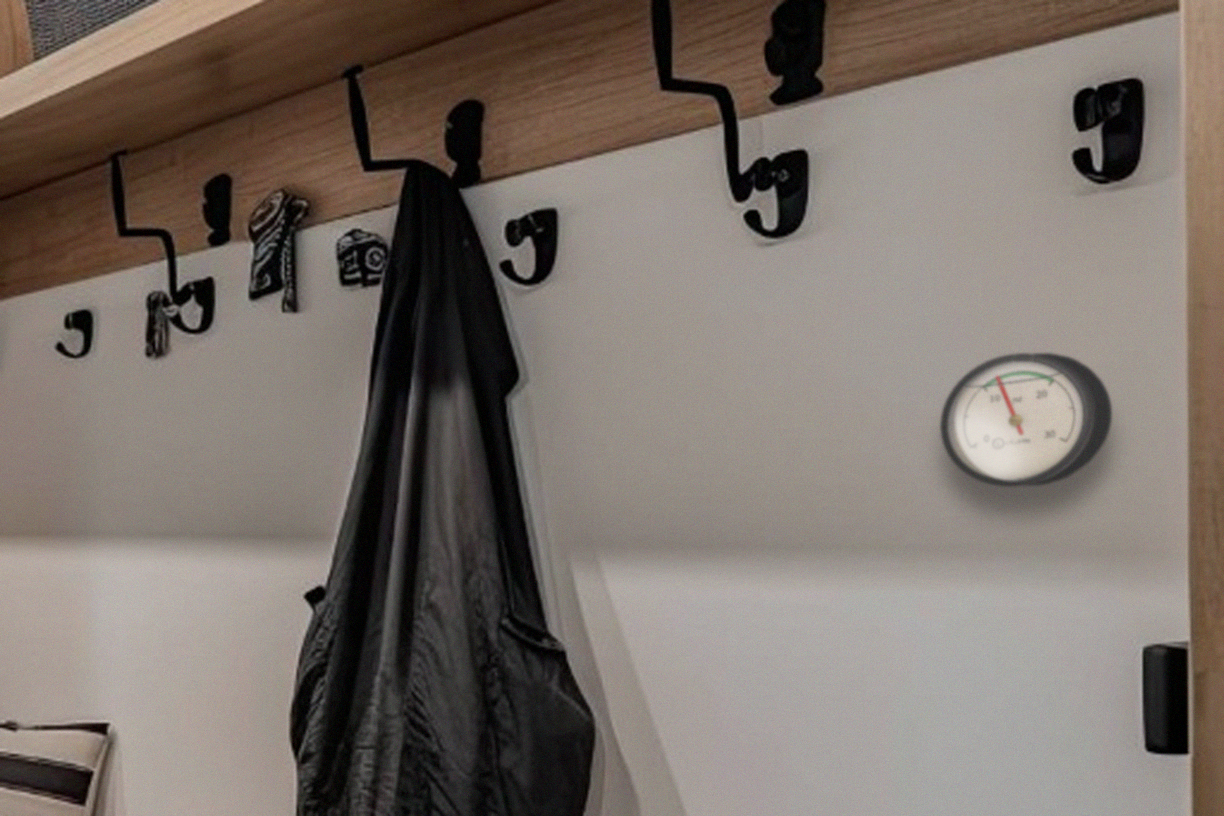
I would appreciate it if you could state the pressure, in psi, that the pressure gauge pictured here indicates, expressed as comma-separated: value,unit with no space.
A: 12.5,psi
